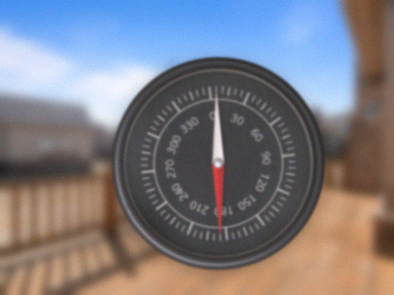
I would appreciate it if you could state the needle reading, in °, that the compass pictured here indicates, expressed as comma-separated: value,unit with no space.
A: 185,°
